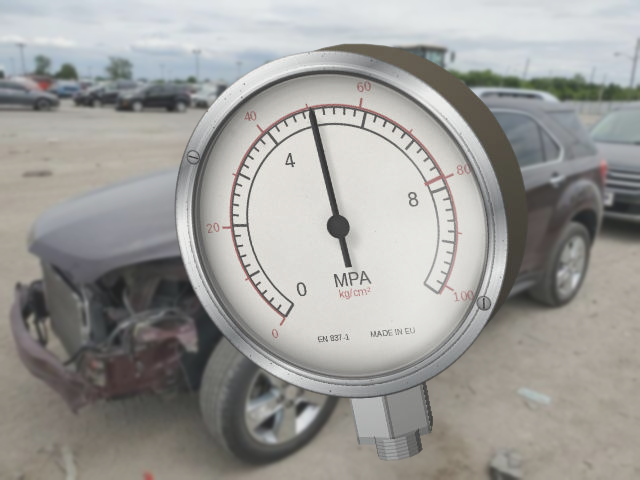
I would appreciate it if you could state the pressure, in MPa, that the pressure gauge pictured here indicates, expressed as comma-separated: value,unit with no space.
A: 5,MPa
